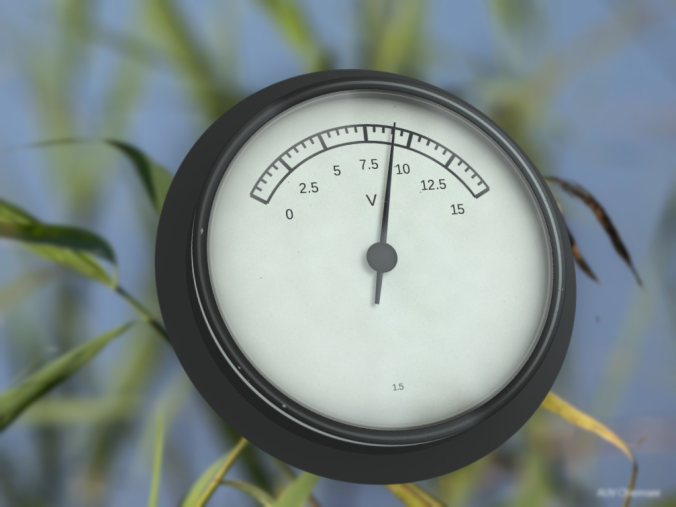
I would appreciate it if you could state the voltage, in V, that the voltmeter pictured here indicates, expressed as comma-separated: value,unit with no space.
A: 9,V
